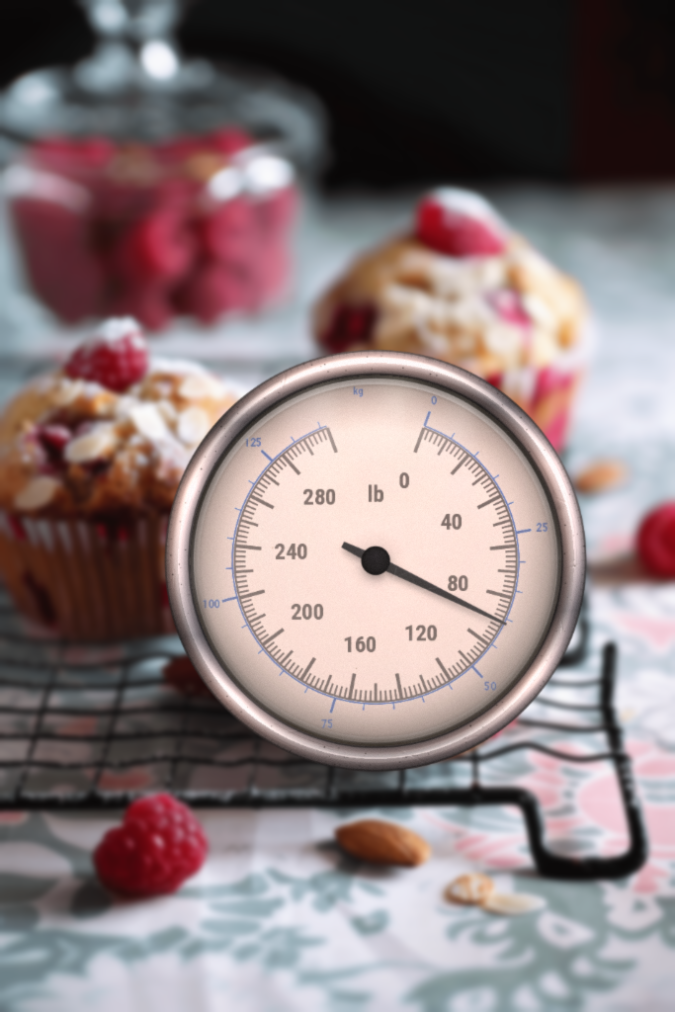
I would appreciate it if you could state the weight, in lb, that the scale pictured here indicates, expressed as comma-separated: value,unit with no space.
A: 90,lb
